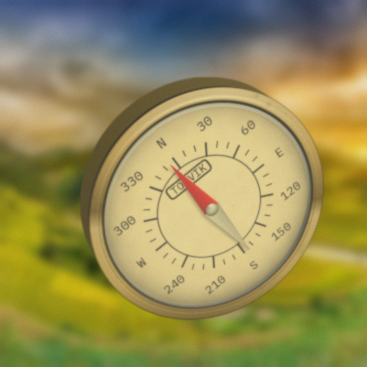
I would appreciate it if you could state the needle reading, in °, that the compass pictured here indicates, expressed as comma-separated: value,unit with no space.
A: 355,°
